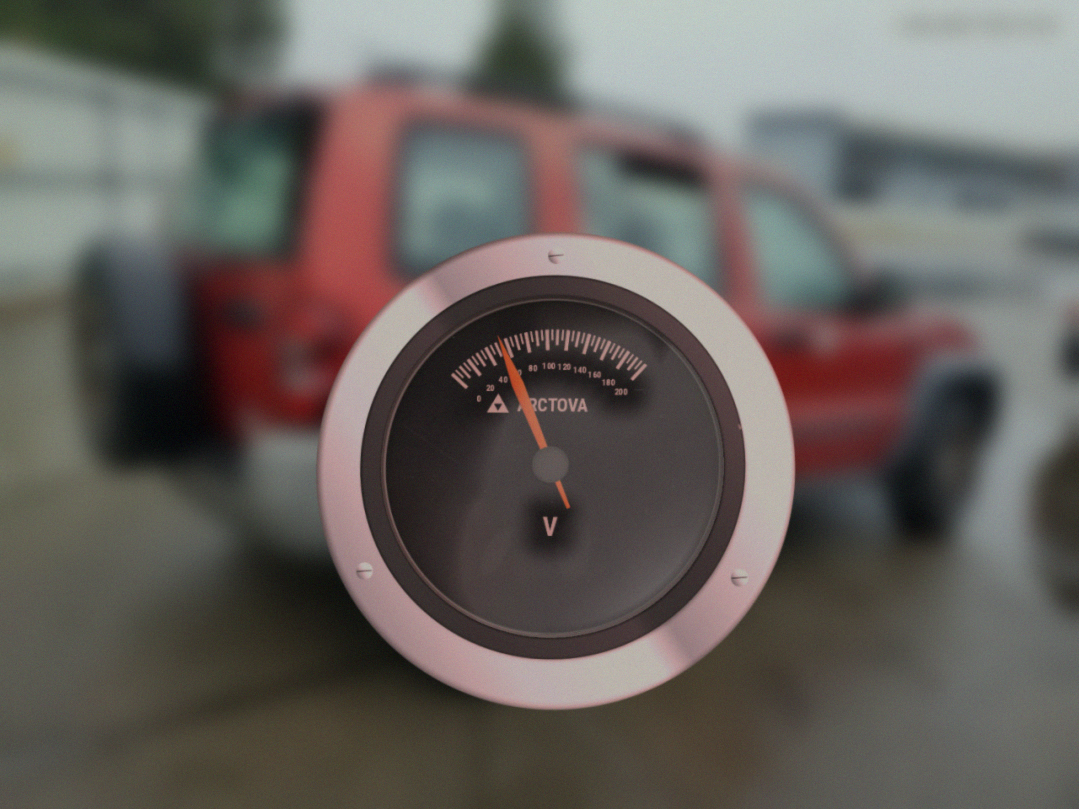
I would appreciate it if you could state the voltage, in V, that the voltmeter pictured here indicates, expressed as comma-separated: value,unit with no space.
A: 55,V
